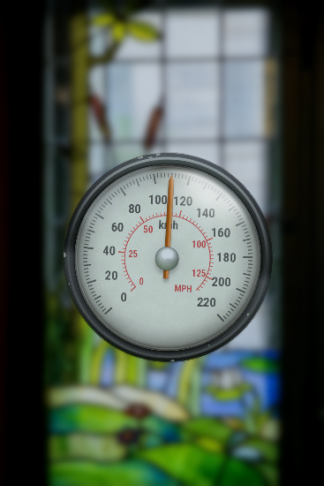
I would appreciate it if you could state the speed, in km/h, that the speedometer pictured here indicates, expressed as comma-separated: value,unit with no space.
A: 110,km/h
